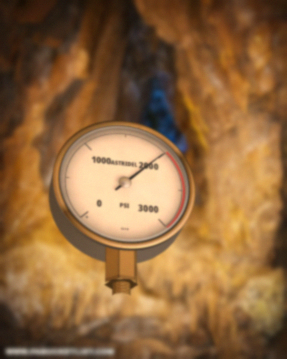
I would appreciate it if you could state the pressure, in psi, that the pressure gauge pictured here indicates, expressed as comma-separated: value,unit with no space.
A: 2000,psi
